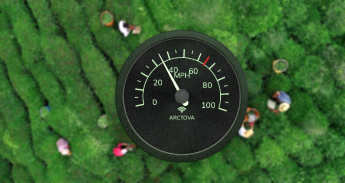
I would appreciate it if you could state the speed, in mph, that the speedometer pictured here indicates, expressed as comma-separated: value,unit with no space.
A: 35,mph
